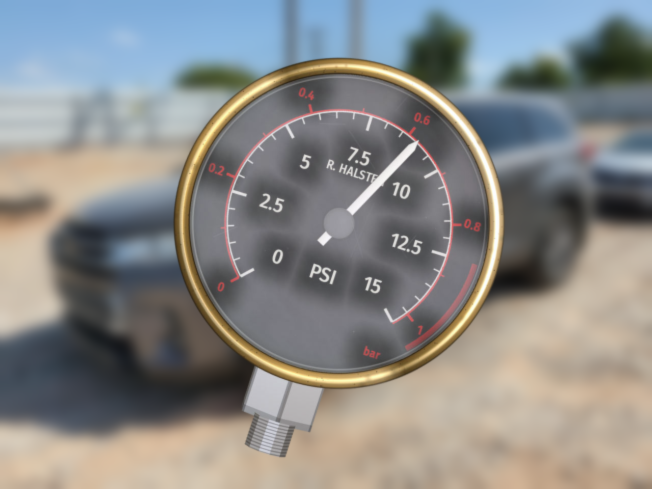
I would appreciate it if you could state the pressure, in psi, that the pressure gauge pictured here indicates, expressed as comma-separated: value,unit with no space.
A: 9,psi
